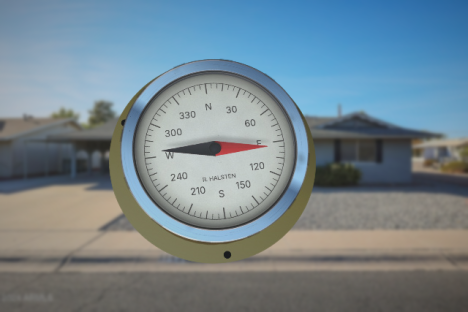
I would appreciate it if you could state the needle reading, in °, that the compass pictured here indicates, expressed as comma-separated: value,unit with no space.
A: 95,°
